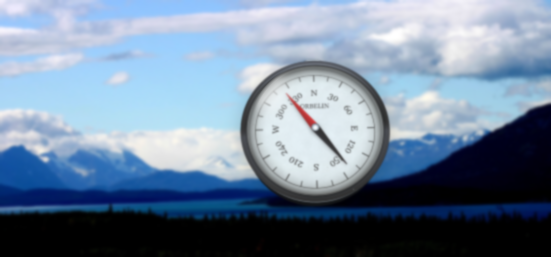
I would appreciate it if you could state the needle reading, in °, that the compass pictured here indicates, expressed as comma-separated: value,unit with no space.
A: 322.5,°
